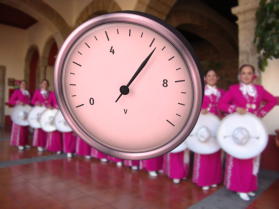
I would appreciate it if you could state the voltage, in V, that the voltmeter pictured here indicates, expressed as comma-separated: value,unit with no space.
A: 6.25,V
